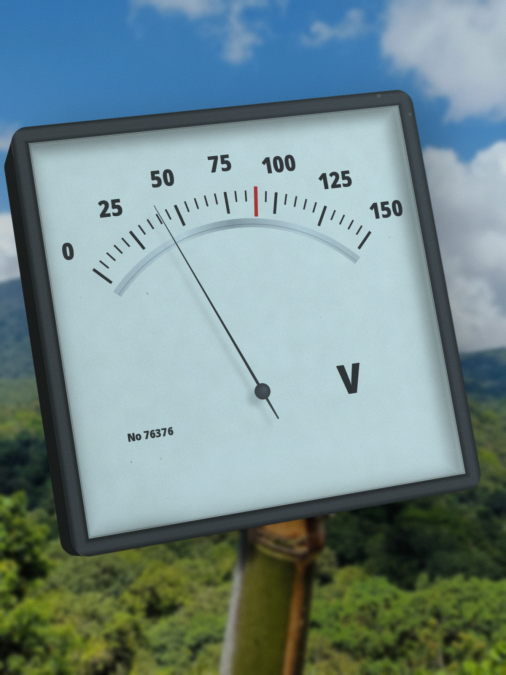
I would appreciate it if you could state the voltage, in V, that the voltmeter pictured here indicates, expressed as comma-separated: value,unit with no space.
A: 40,V
